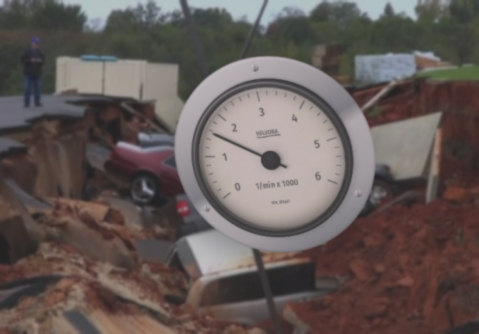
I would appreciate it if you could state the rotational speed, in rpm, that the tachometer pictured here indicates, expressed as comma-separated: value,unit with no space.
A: 1600,rpm
